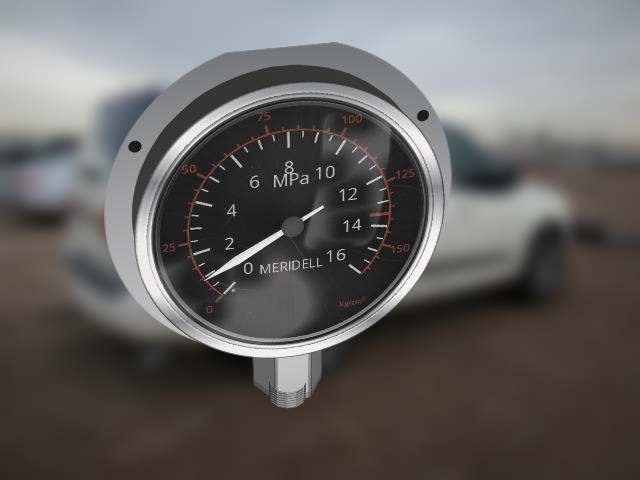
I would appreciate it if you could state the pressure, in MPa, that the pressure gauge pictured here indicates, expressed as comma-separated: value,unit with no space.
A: 1,MPa
